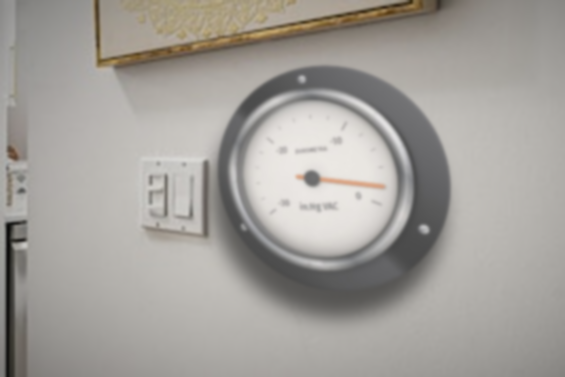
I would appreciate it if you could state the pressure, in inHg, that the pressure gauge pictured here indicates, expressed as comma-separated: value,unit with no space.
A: -2,inHg
